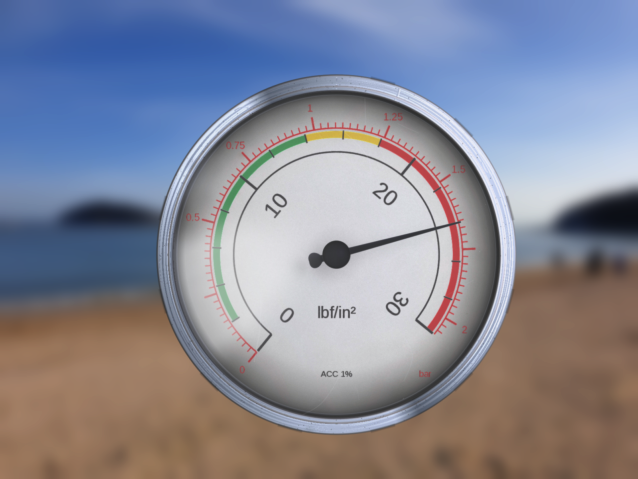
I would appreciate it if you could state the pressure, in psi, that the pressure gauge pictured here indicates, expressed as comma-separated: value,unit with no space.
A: 24,psi
